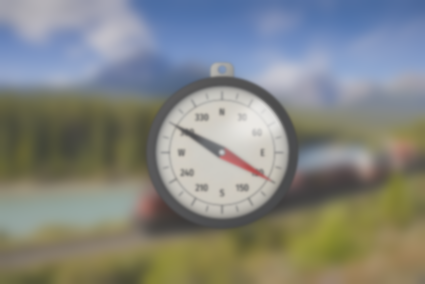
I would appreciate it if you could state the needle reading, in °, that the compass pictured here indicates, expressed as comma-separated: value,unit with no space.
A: 120,°
